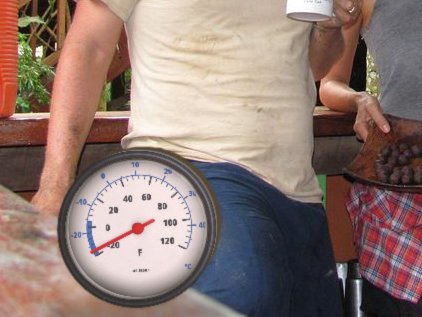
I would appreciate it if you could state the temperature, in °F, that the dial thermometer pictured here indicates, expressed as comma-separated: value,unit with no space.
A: -16,°F
